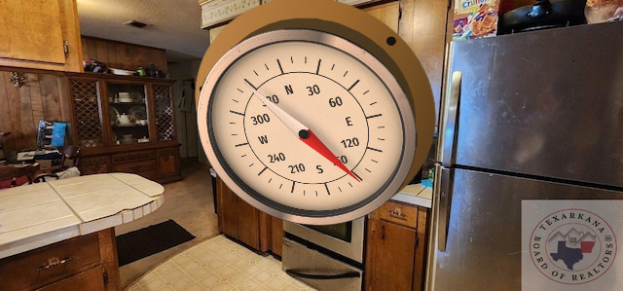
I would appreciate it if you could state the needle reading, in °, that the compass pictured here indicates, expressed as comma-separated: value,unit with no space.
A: 150,°
